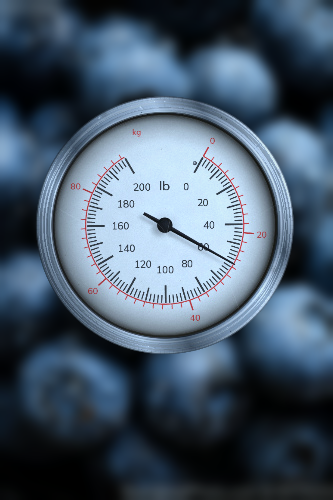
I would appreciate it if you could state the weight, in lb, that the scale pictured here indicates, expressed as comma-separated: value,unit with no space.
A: 60,lb
